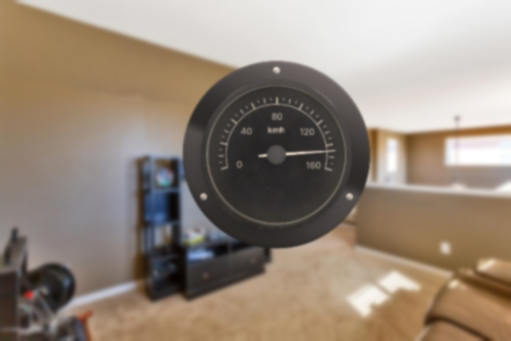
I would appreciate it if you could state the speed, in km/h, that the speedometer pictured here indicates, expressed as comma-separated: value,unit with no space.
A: 145,km/h
